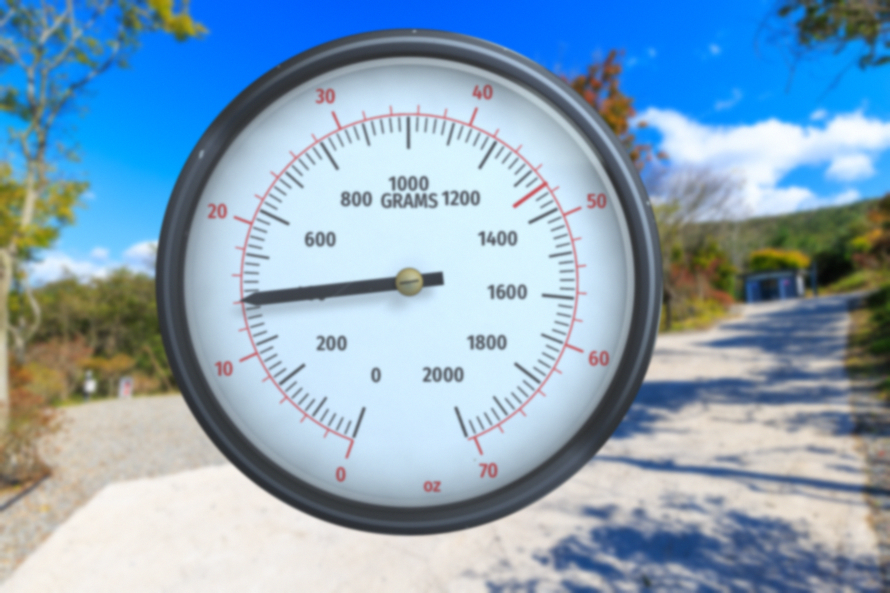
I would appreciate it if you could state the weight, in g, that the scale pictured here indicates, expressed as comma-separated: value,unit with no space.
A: 400,g
